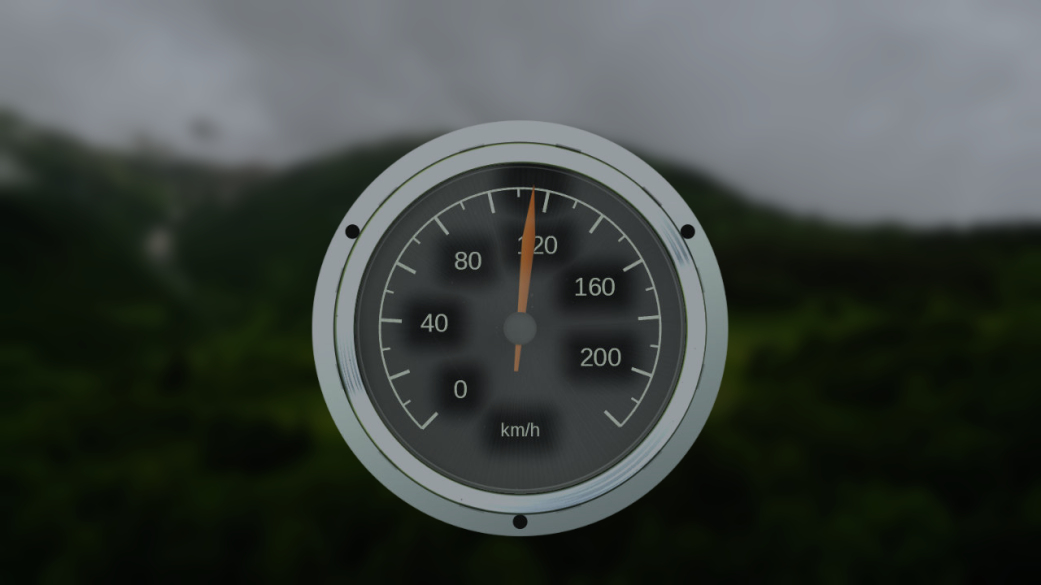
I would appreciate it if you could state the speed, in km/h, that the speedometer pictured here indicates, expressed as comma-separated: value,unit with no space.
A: 115,km/h
